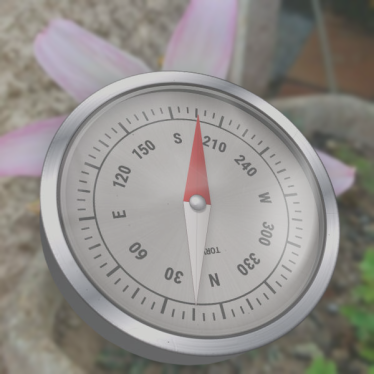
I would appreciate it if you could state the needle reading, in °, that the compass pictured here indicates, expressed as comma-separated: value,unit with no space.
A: 195,°
